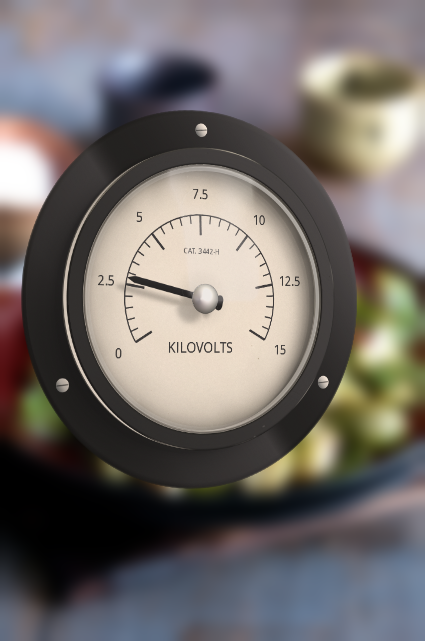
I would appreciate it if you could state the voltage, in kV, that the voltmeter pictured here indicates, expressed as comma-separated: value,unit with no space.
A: 2.75,kV
